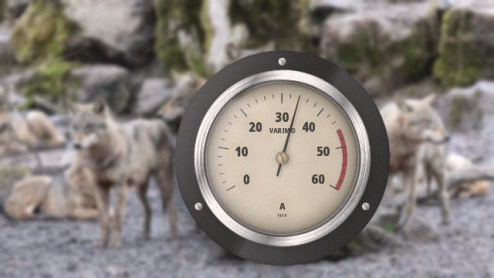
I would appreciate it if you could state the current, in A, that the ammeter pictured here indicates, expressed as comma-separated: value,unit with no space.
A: 34,A
